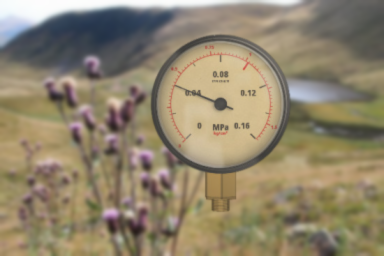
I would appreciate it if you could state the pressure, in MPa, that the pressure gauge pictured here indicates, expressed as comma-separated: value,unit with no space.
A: 0.04,MPa
